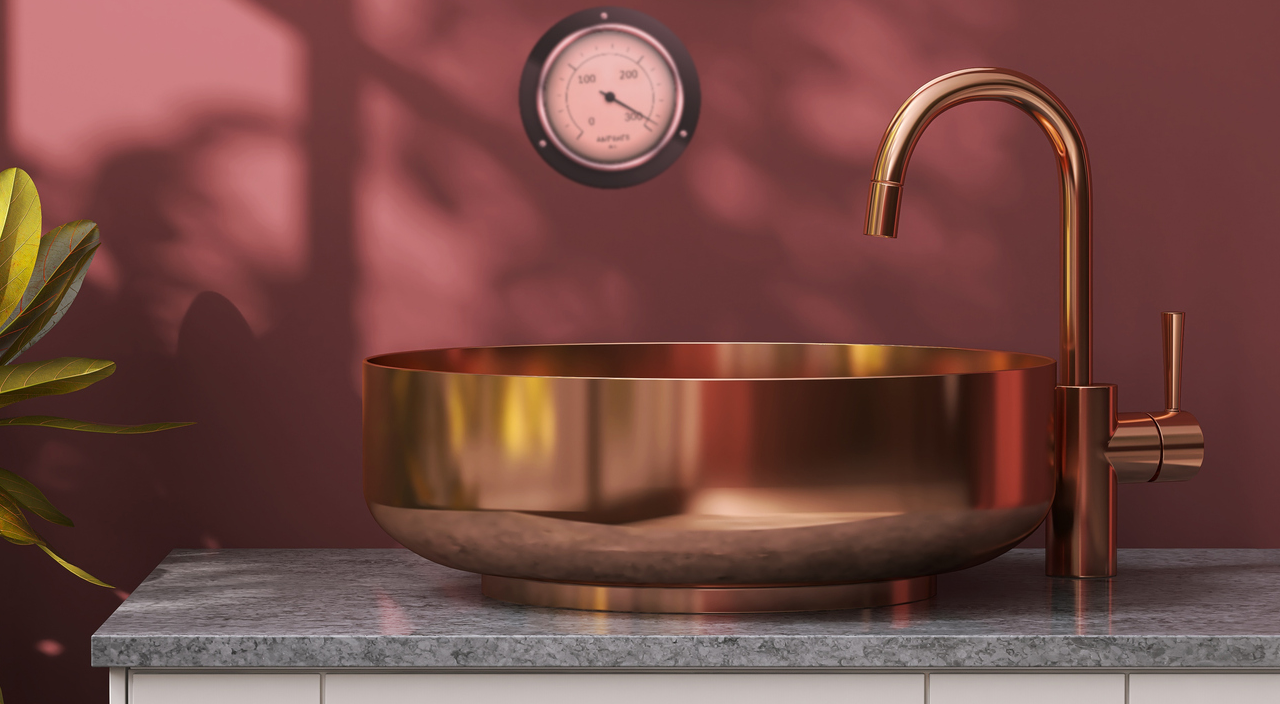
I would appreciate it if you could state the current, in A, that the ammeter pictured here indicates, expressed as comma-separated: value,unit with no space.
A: 290,A
